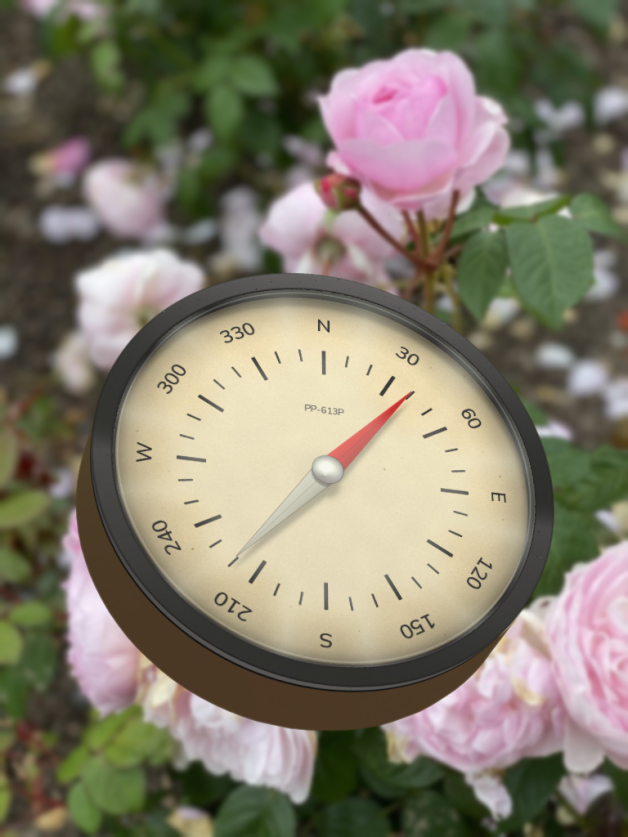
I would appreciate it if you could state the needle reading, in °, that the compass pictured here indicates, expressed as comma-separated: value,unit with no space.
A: 40,°
